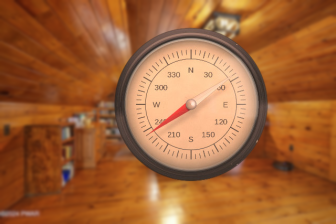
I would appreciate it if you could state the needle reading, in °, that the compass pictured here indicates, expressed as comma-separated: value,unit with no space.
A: 235,°
